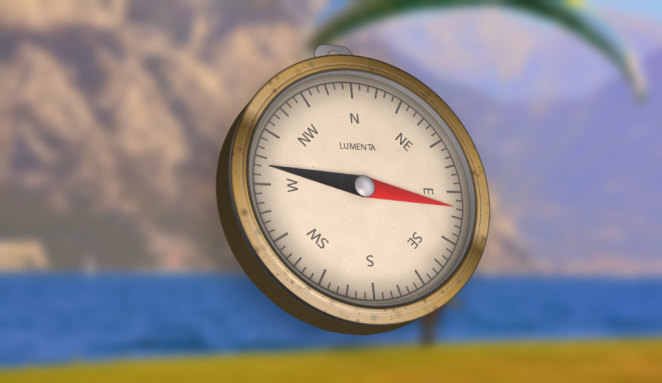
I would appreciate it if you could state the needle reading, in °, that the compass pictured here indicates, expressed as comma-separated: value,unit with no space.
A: 100,°
